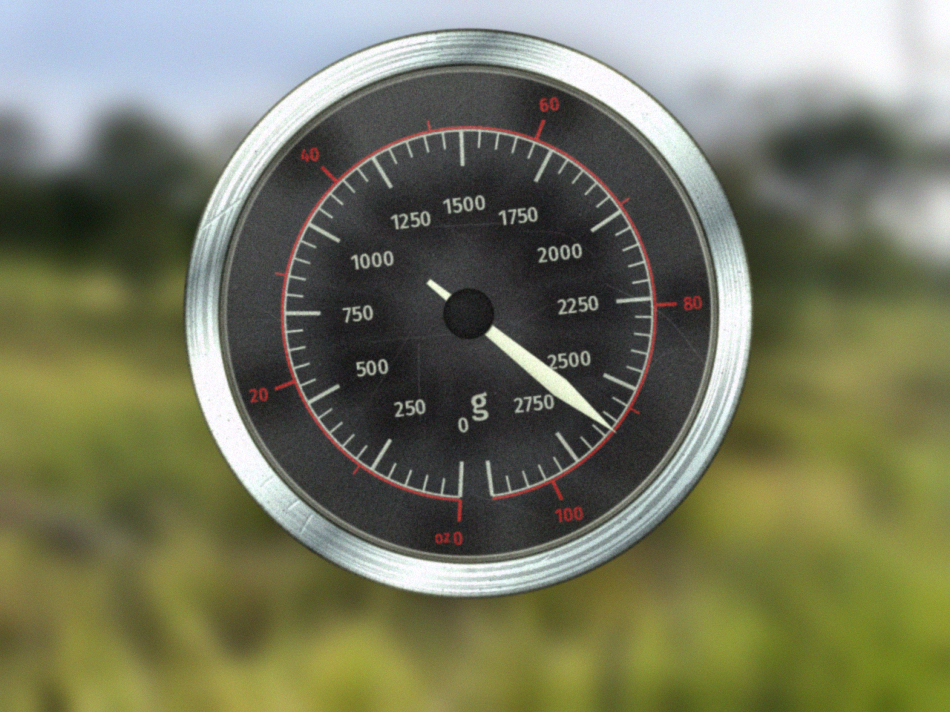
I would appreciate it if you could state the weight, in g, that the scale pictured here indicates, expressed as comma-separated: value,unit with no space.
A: 2625,g
